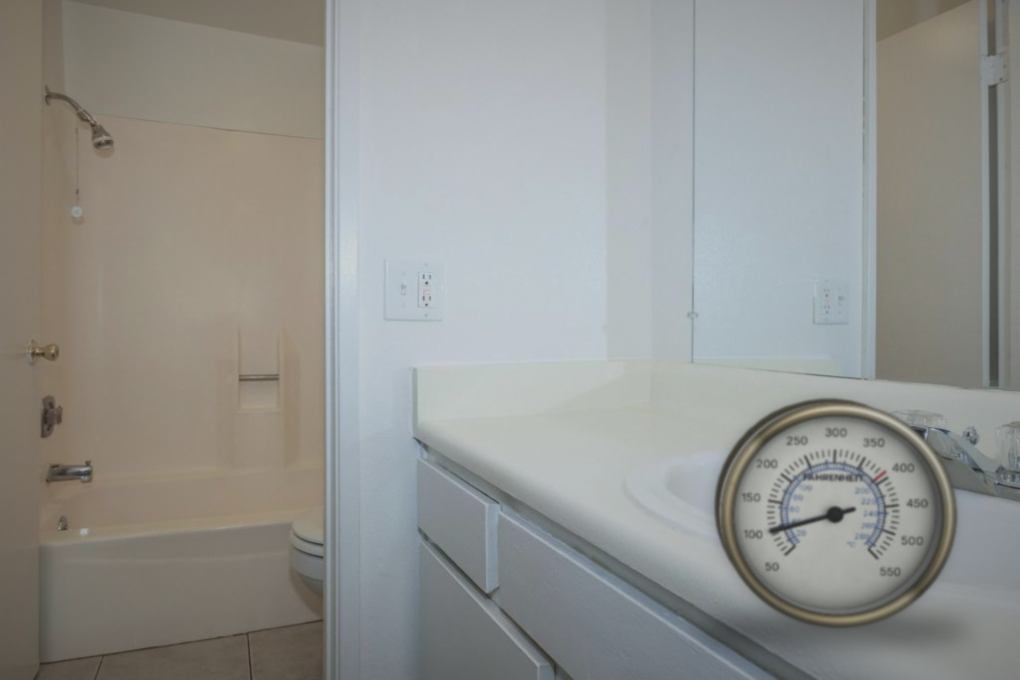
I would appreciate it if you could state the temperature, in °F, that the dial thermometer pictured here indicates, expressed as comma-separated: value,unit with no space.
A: 100,°F
